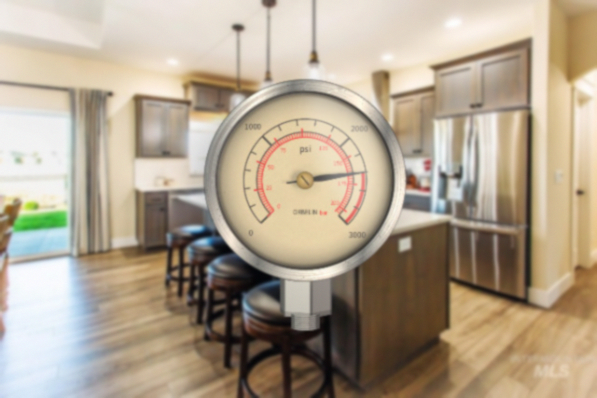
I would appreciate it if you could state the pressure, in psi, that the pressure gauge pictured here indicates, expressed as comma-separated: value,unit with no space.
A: 2400,psi
